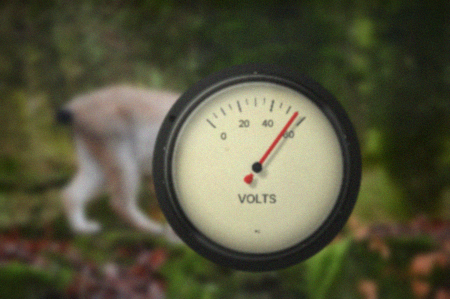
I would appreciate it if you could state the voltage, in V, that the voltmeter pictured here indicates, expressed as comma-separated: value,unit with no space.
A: 55,V
